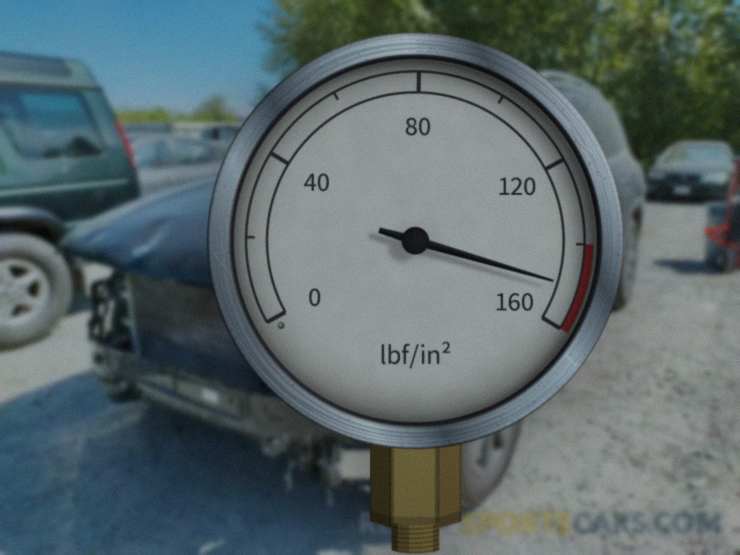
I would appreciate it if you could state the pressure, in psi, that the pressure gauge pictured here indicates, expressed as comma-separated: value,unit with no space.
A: 150,psi
